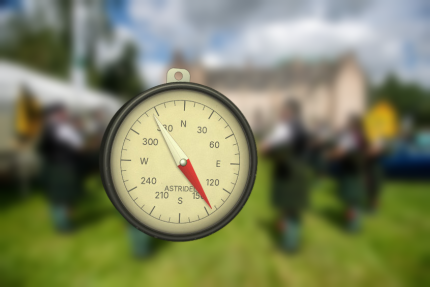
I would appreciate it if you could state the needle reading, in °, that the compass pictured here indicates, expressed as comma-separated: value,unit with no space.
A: 145,°
